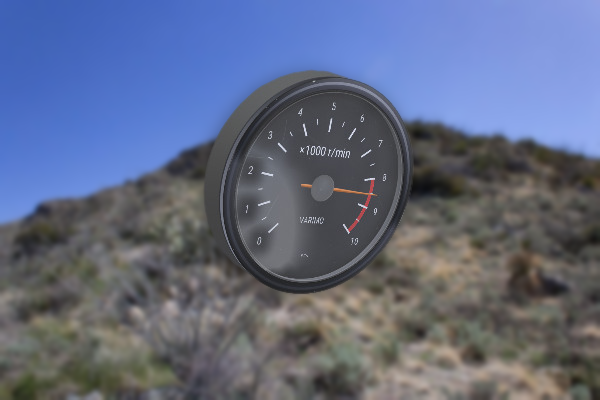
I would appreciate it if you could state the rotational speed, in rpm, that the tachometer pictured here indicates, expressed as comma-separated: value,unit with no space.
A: 8500,rpm
